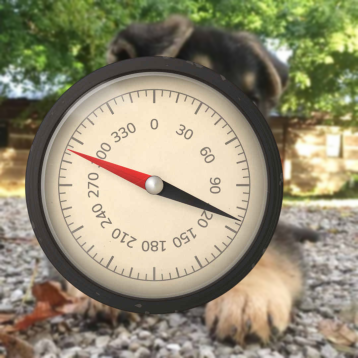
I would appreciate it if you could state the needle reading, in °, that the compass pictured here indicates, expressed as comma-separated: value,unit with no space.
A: 292.5,°
